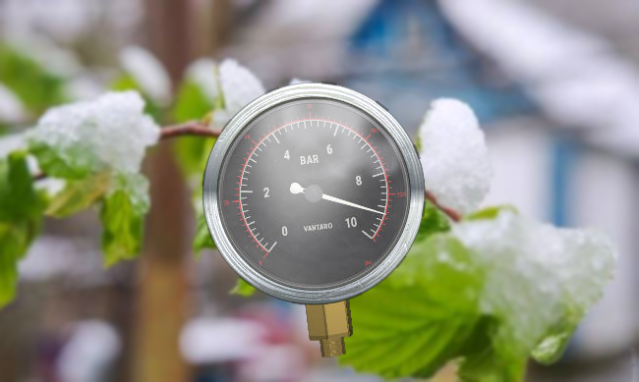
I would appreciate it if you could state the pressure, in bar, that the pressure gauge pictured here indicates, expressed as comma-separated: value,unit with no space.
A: 9.2,bar
